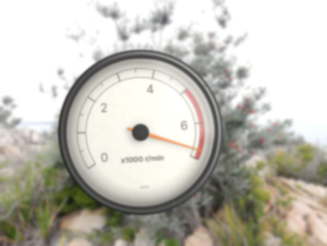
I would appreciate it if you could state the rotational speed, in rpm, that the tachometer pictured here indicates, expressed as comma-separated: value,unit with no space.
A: 6750,rpm
